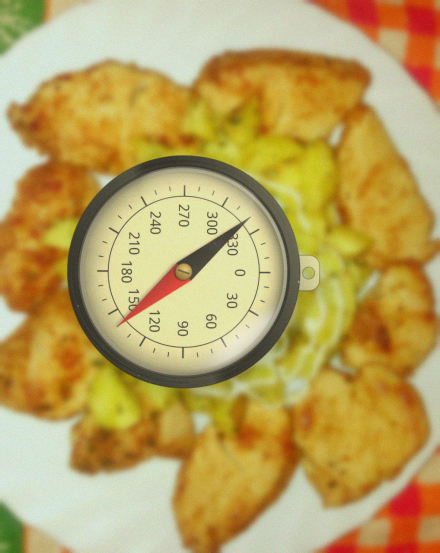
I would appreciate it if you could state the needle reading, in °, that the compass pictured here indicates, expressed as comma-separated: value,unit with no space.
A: 140,°
